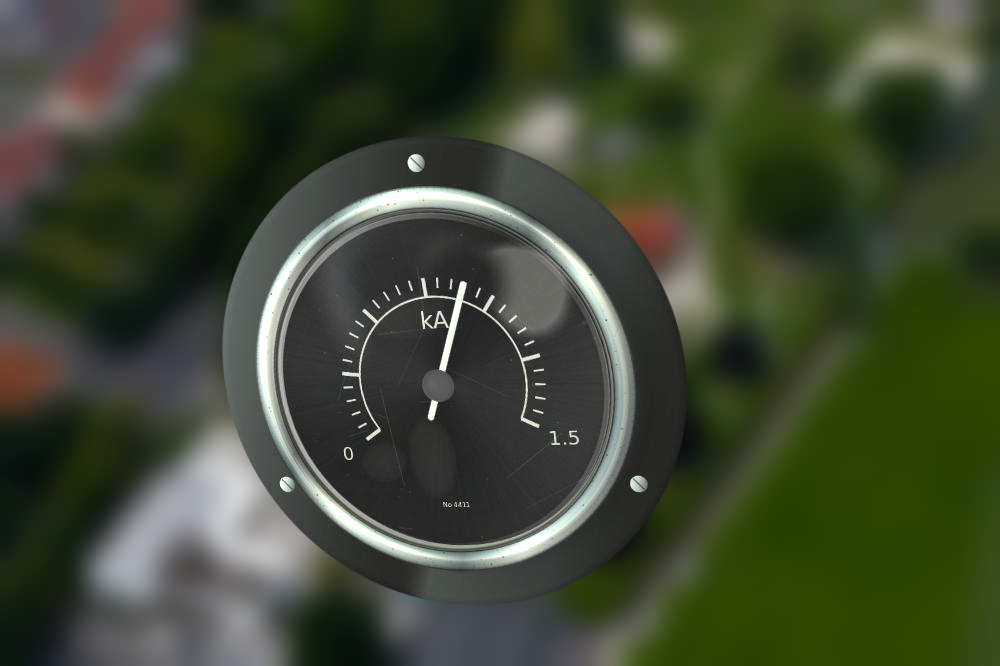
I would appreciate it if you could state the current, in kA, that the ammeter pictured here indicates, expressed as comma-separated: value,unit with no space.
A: 0.9,kA
